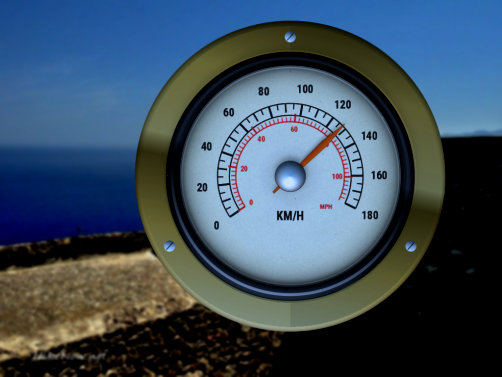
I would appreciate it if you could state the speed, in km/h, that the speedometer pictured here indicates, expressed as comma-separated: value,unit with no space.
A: 127.5,km/h
